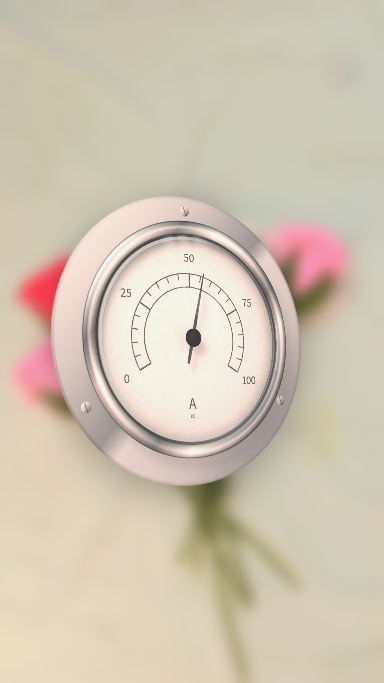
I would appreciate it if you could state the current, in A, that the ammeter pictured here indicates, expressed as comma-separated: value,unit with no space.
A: 55,A
